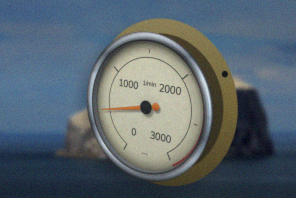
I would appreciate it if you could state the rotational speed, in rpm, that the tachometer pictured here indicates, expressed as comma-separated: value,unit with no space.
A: 500,rpm
